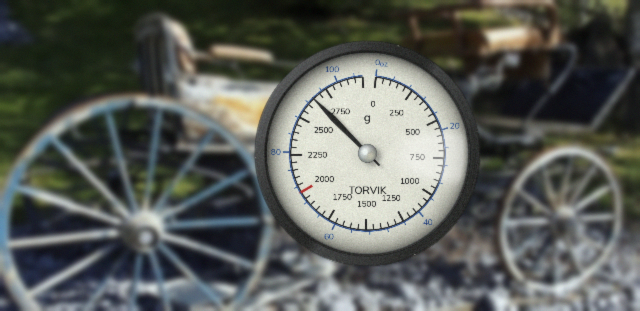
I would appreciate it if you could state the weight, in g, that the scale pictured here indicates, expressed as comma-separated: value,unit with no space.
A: 2650,g
